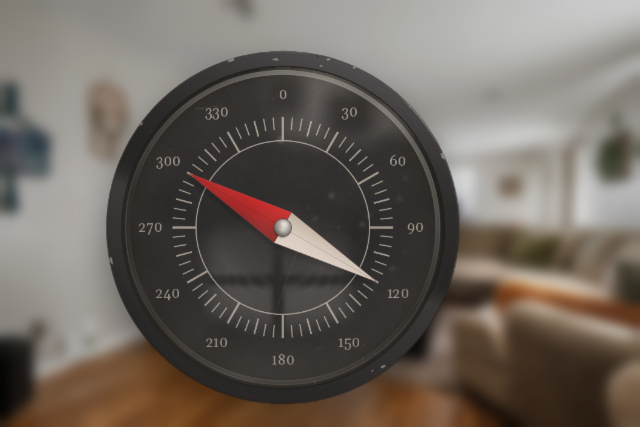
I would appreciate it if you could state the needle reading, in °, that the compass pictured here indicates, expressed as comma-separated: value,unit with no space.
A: 300,°
